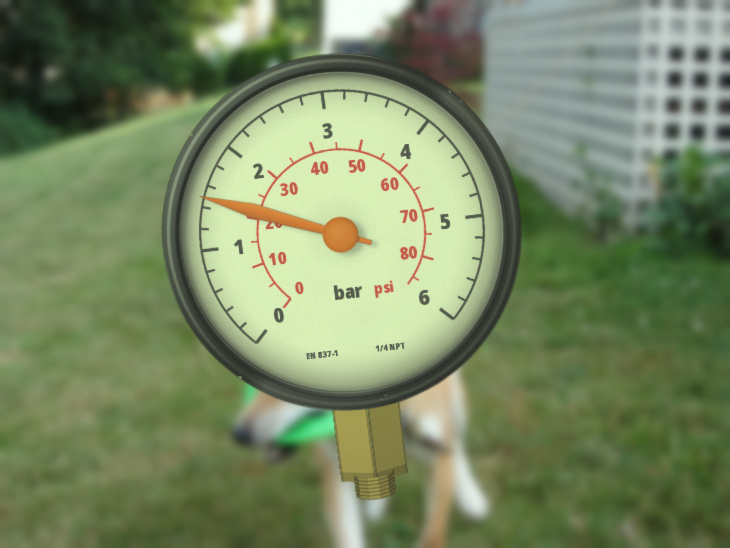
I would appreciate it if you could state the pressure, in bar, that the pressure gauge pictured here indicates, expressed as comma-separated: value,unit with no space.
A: 1.5,bar
